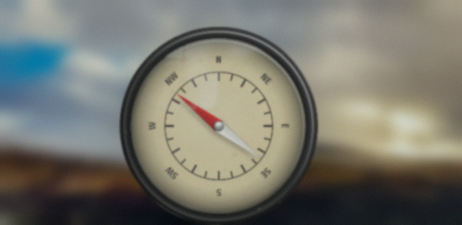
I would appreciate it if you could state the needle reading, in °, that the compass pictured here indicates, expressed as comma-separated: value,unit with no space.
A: 307.5,°
